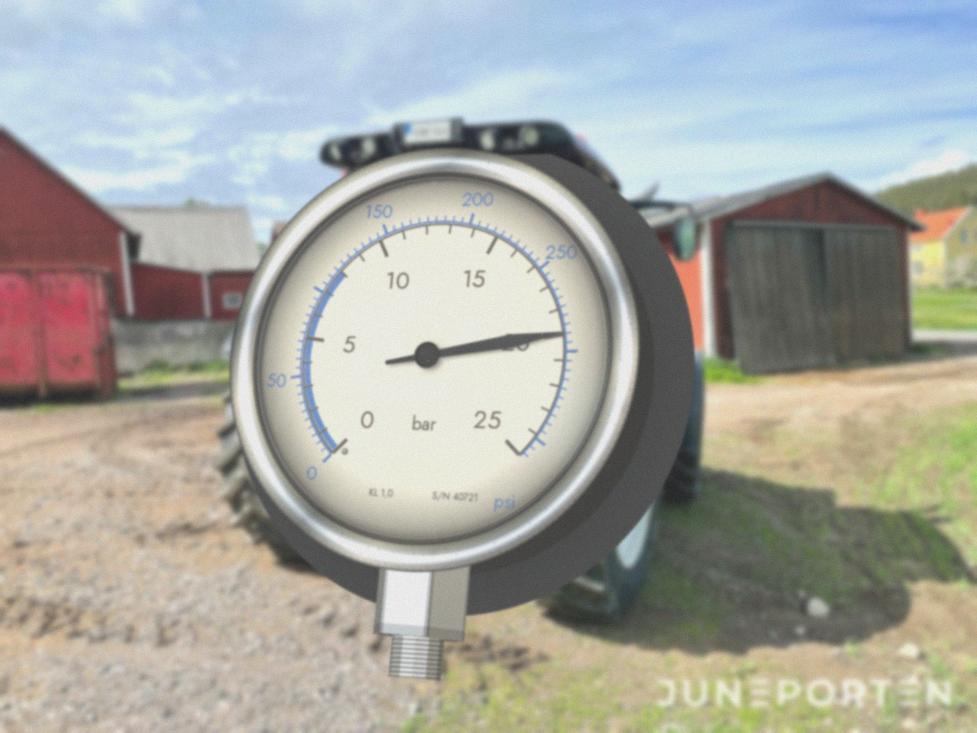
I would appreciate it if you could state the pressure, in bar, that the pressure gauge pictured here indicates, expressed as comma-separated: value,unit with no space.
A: 20,bar
